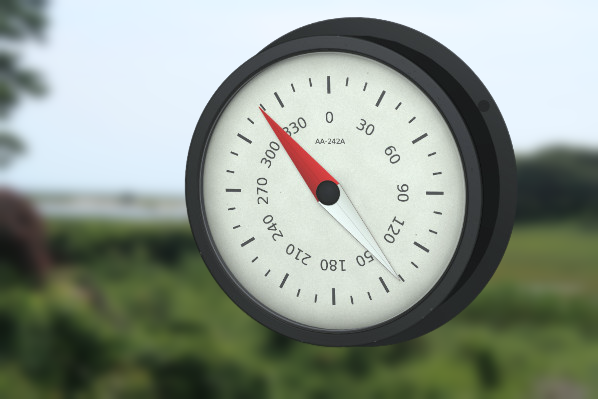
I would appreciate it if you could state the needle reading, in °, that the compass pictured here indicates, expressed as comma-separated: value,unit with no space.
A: 320,°
